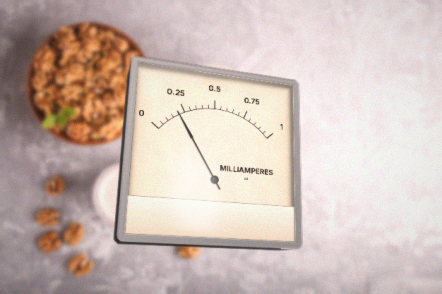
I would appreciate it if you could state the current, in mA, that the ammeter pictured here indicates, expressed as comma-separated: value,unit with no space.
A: 0.2,mA
